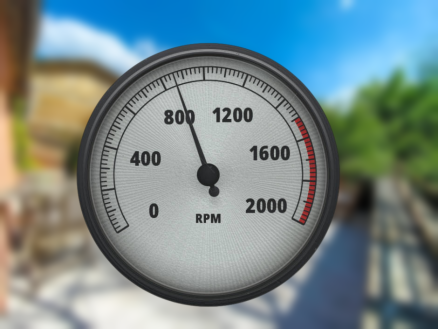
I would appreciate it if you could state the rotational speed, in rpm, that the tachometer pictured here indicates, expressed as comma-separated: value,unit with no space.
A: 860,rpm
